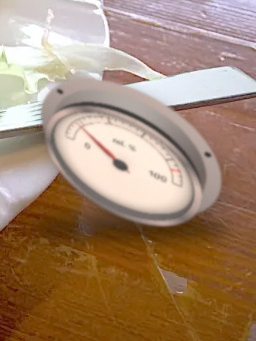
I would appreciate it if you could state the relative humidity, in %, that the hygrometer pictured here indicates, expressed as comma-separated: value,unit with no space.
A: 20,%
